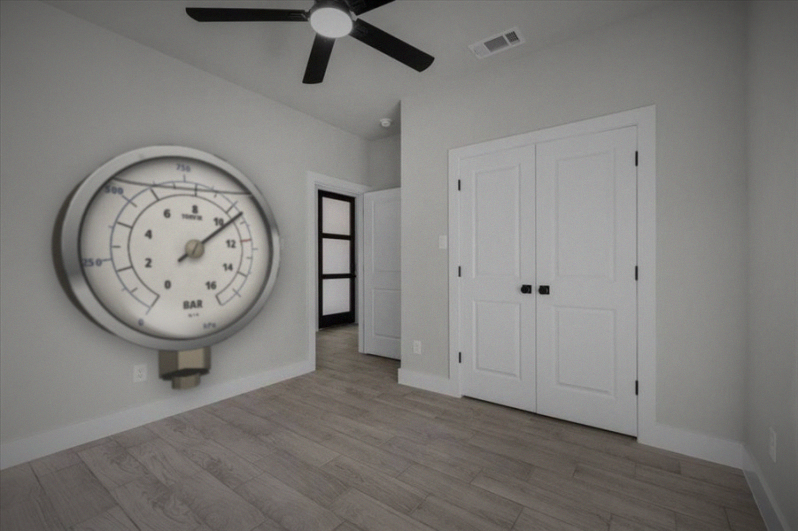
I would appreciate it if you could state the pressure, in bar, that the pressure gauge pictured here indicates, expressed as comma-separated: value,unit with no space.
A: 10.5,bar
